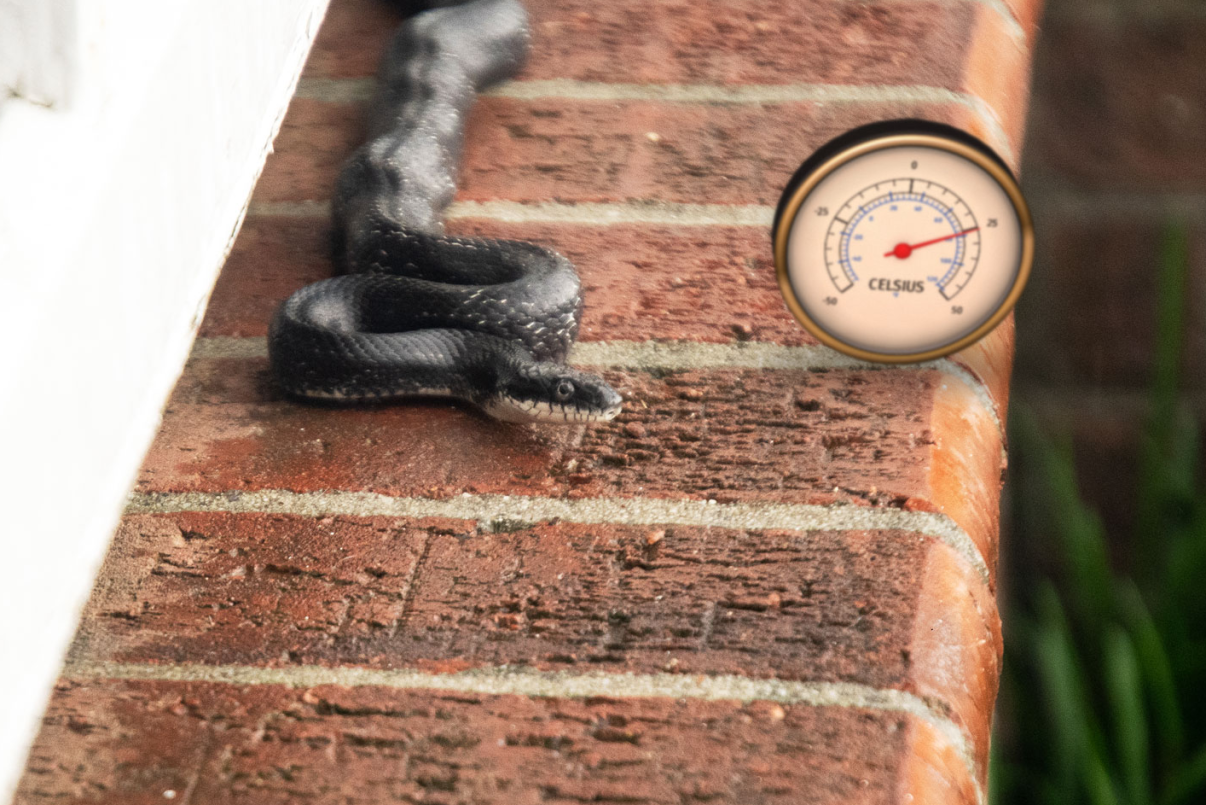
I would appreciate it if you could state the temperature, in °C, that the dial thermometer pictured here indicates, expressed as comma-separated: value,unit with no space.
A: 25,°C
